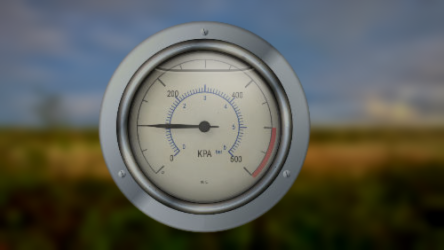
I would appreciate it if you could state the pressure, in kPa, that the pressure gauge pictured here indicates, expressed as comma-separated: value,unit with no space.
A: 100,kPa
